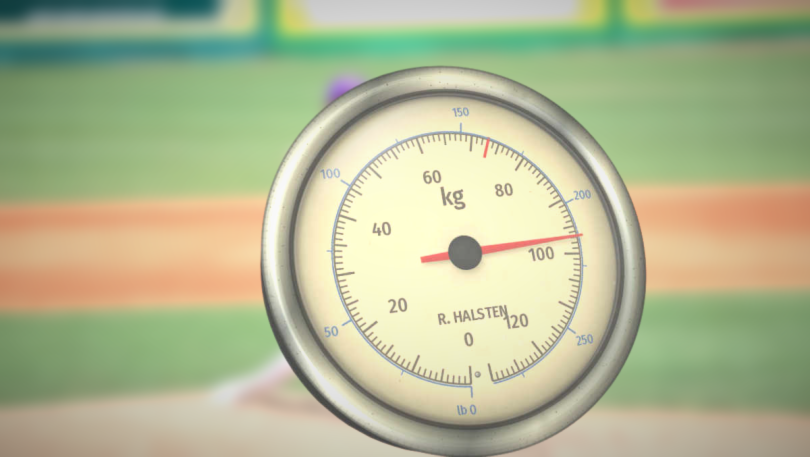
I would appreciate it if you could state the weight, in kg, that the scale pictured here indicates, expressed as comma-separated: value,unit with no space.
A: 97,kg
